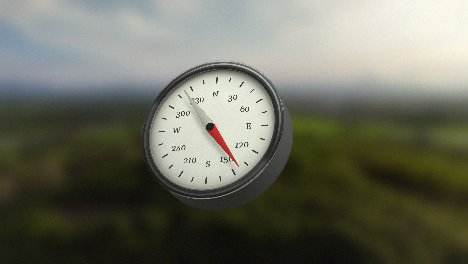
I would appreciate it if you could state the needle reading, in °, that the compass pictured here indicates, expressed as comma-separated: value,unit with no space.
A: 142.5,°
